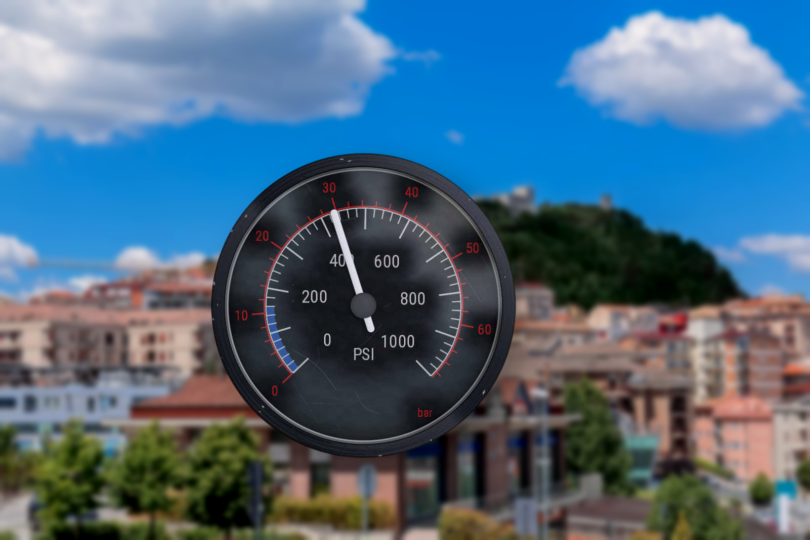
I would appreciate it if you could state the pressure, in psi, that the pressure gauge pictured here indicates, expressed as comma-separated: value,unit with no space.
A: 430,psi
